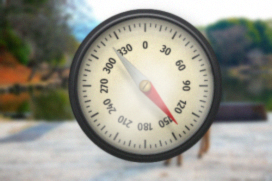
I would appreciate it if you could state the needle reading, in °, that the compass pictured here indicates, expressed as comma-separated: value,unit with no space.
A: 140,°
